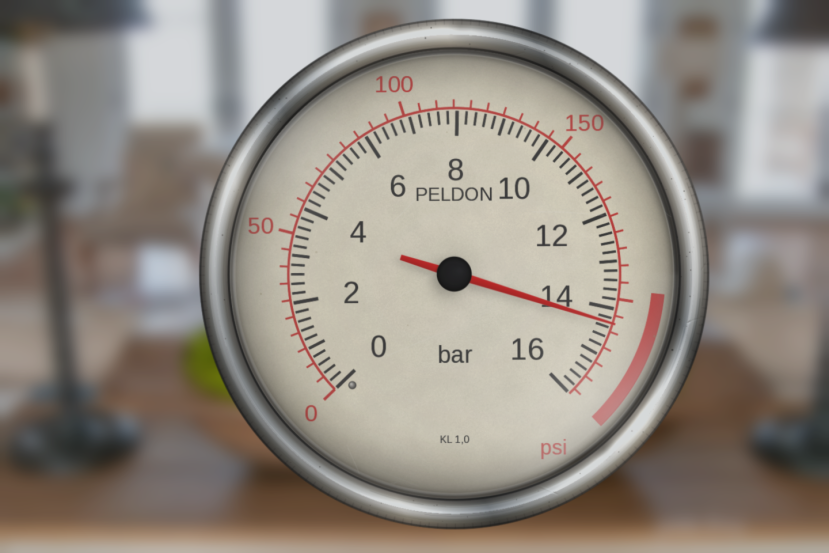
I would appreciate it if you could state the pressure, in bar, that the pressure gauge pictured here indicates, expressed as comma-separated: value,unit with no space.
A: 14.3,bar
